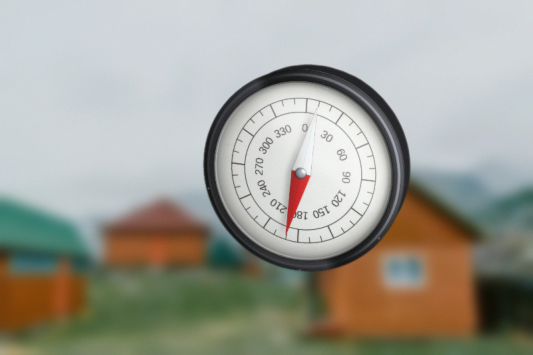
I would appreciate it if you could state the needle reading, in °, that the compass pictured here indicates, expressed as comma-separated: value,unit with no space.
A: 190,°
